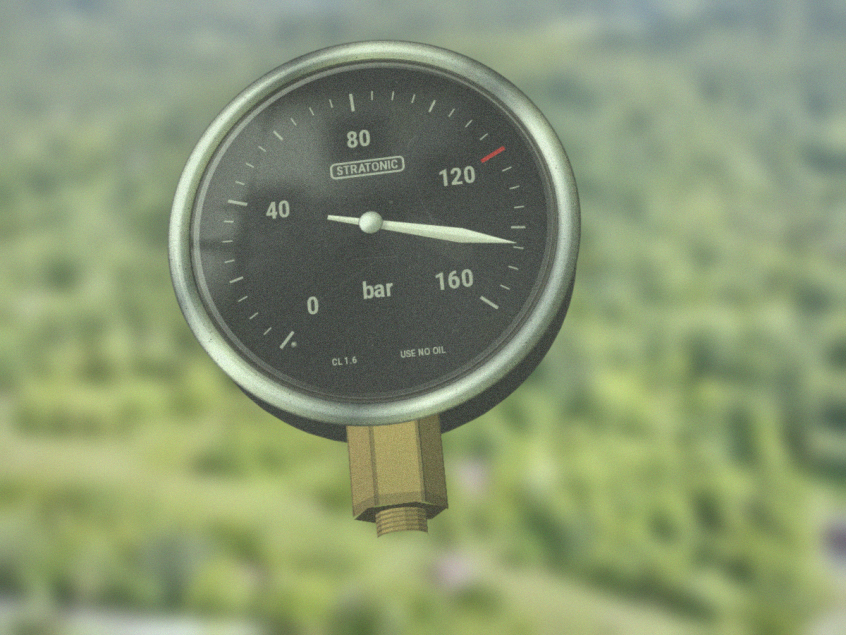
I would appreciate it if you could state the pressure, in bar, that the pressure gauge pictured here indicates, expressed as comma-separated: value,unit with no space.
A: 145,bar
